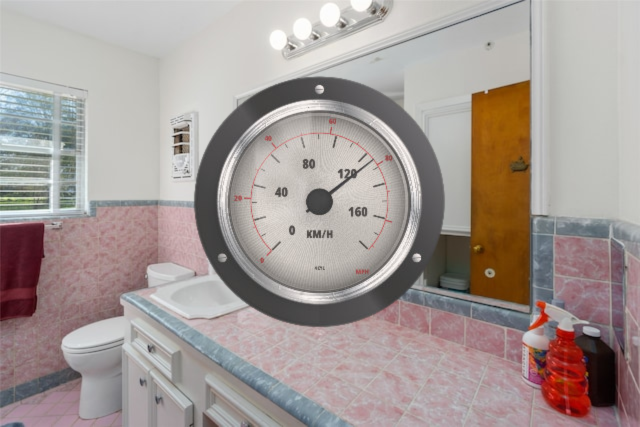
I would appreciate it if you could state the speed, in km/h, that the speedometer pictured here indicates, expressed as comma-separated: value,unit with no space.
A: 125,km/h
